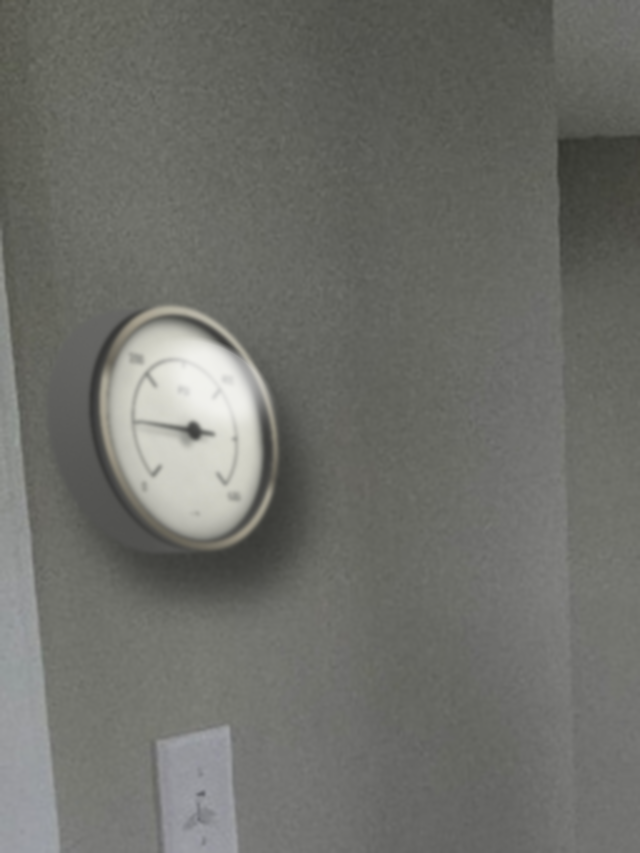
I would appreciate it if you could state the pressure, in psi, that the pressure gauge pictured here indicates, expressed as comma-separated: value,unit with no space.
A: 100,psi
